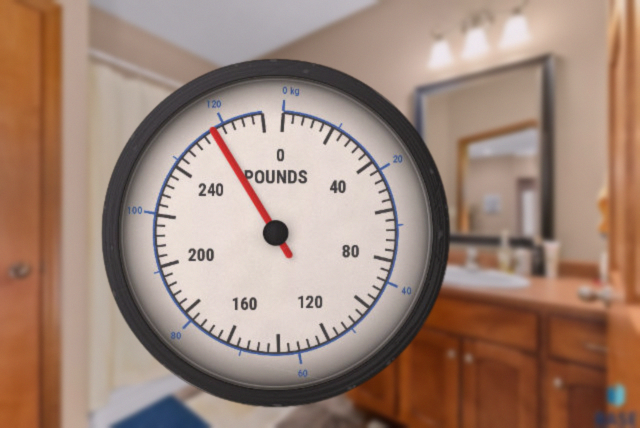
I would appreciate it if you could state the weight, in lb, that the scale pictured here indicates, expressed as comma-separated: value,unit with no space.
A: 260,lb
